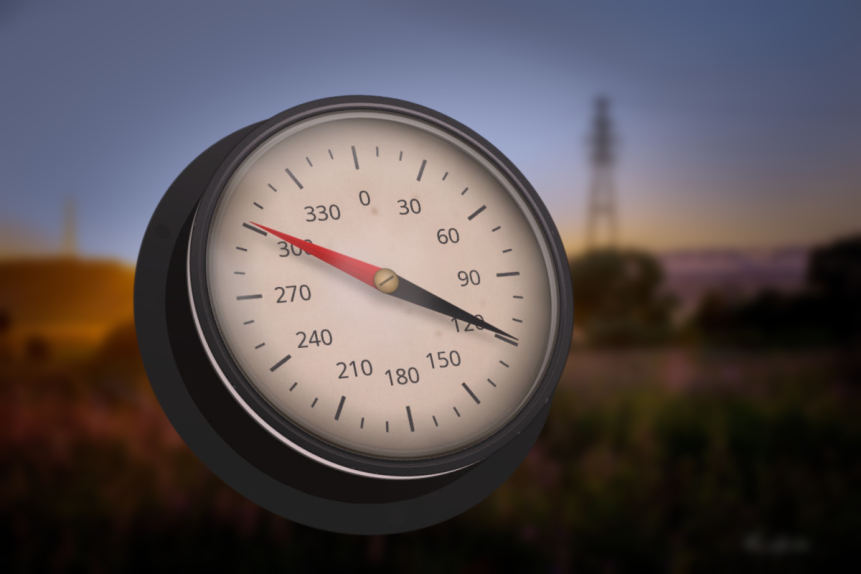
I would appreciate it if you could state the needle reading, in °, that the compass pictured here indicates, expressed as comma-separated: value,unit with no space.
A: 300,°
